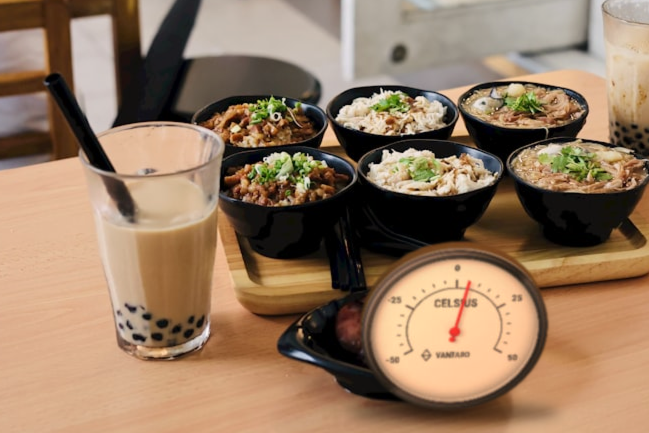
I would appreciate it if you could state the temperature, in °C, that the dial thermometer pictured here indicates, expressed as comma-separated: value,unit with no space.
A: 5,°C
